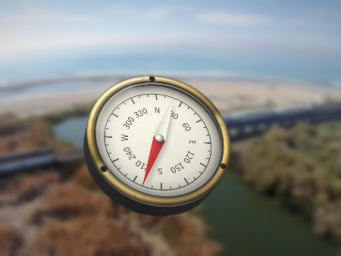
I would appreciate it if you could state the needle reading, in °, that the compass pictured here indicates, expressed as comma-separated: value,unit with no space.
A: 200,°
